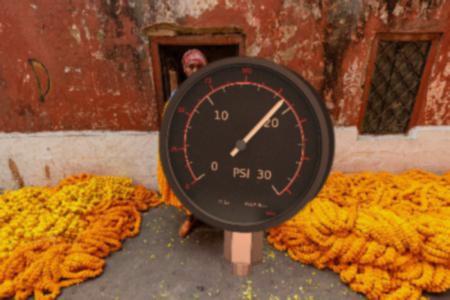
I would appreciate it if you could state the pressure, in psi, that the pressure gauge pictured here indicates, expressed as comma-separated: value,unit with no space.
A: 19,psi
